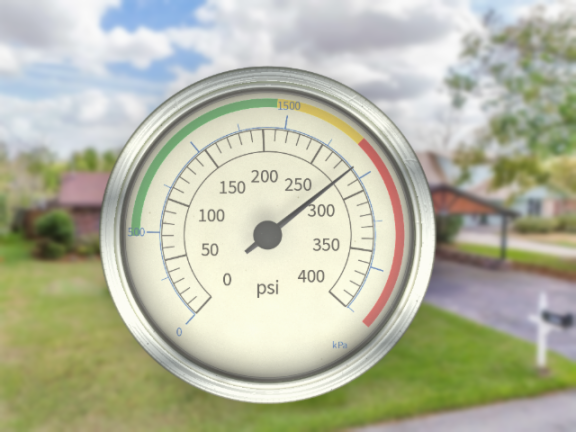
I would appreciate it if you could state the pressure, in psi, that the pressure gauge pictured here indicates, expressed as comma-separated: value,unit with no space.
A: 280,psi
